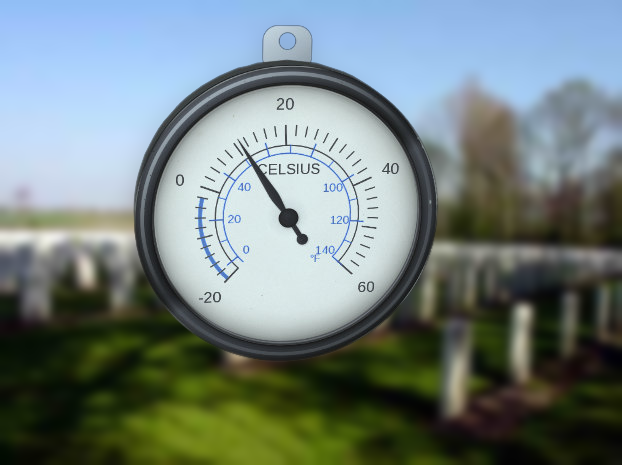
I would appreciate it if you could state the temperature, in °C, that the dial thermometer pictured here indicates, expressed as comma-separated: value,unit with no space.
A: 11,°C
